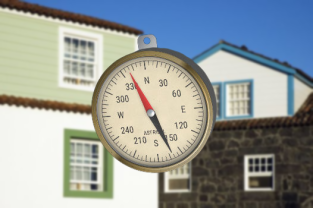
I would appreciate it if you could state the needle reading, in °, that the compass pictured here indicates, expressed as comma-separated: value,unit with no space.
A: 340,°
